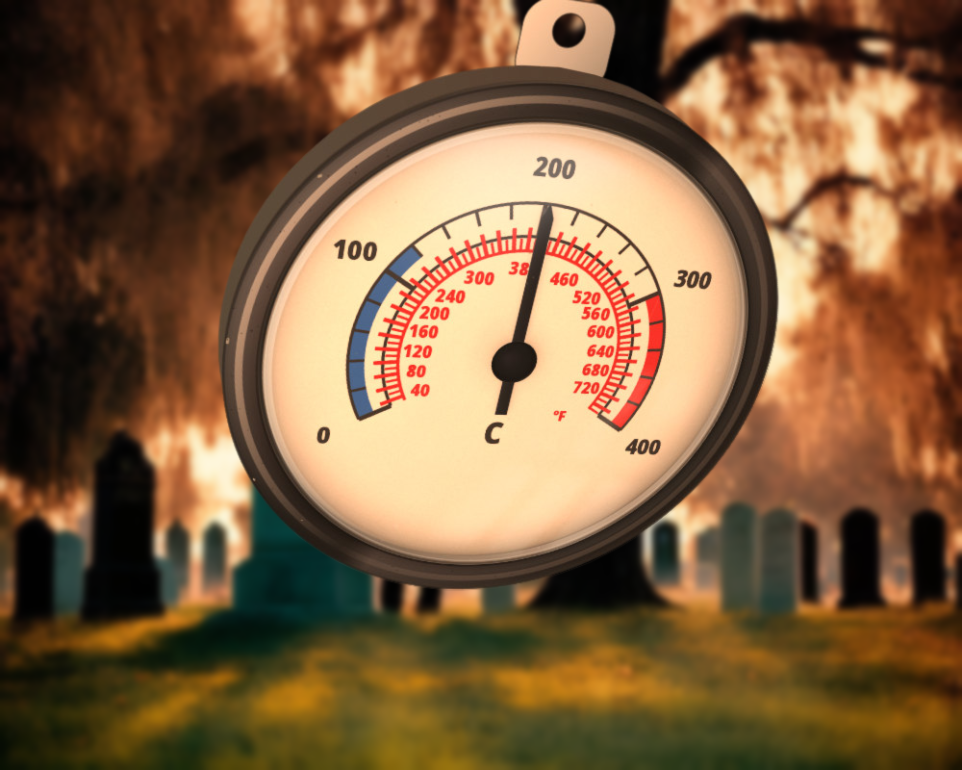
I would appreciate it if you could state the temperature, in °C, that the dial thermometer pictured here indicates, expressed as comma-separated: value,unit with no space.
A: 200,°C
